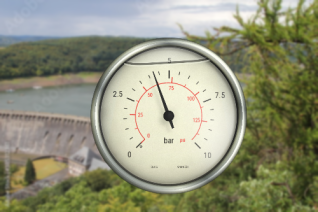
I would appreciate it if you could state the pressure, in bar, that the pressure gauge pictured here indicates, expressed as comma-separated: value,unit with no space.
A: 4.25,bar
